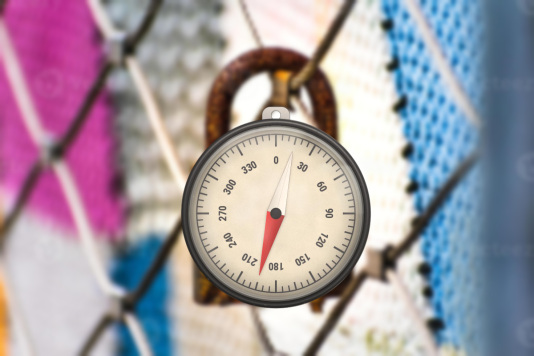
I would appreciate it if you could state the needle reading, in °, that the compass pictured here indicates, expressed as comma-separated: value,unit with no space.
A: 195,°
